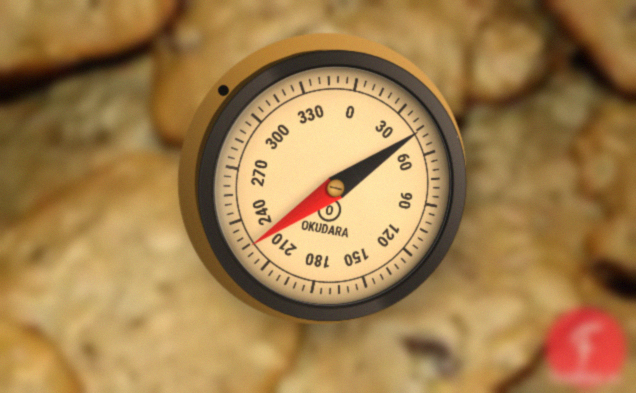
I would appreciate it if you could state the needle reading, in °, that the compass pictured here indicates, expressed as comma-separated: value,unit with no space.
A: 225,°
